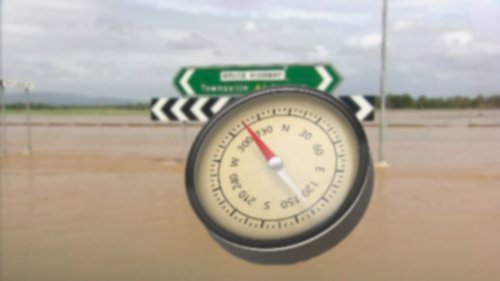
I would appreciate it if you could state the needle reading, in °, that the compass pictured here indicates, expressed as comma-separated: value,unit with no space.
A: 315,°
